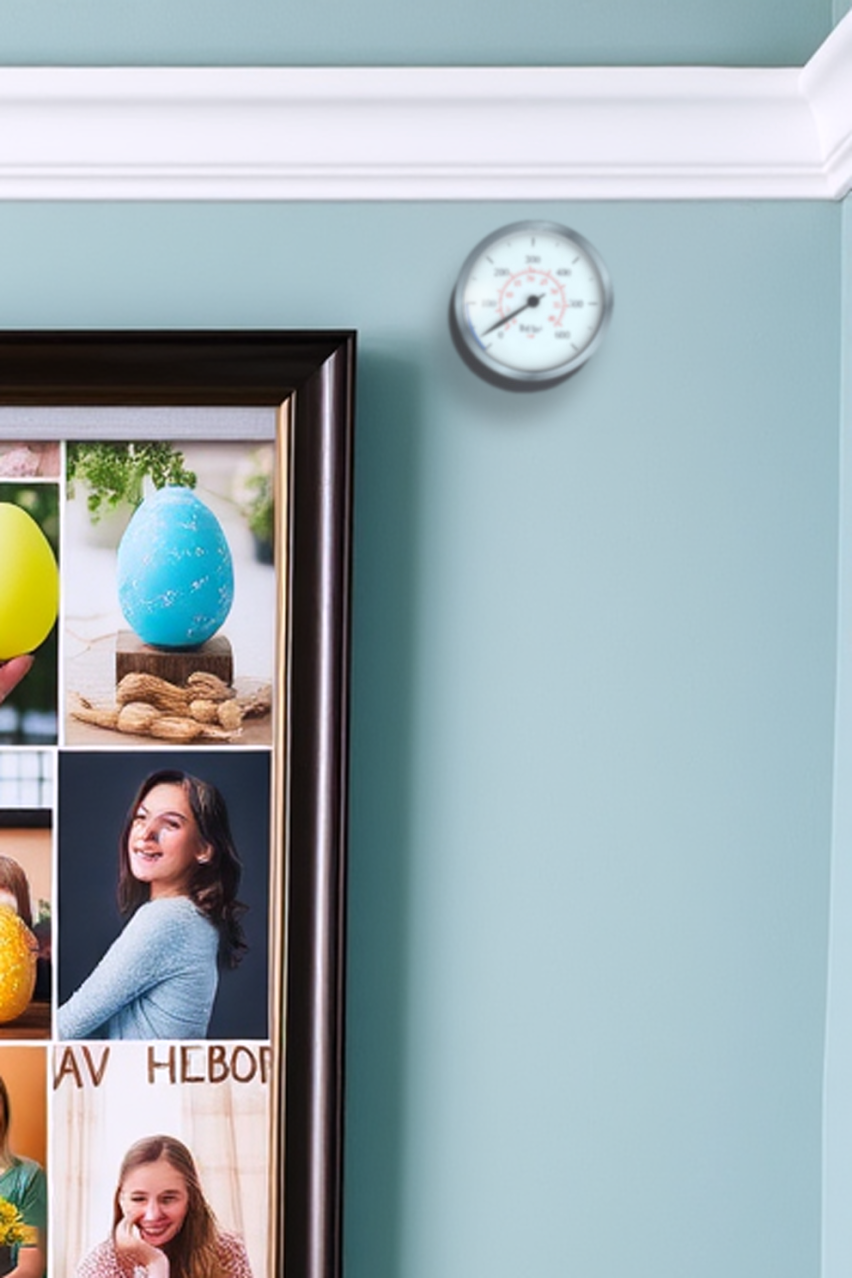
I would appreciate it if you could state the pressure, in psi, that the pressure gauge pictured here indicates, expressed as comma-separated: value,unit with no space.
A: 25,psi
